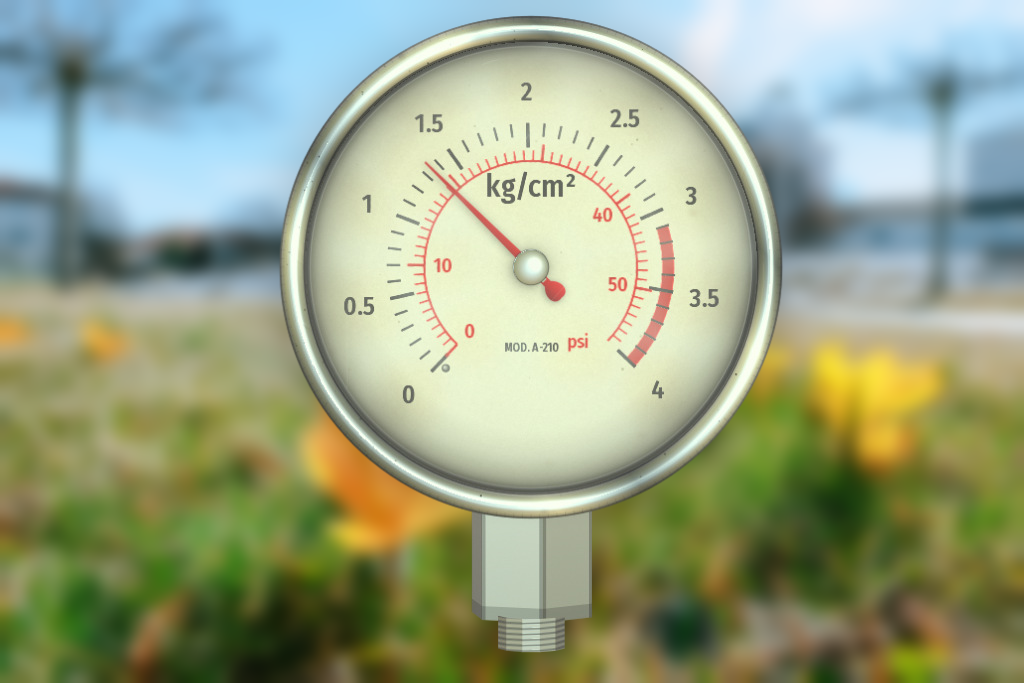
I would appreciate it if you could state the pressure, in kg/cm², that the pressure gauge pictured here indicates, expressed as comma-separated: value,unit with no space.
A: 1.35,kg/cm²
